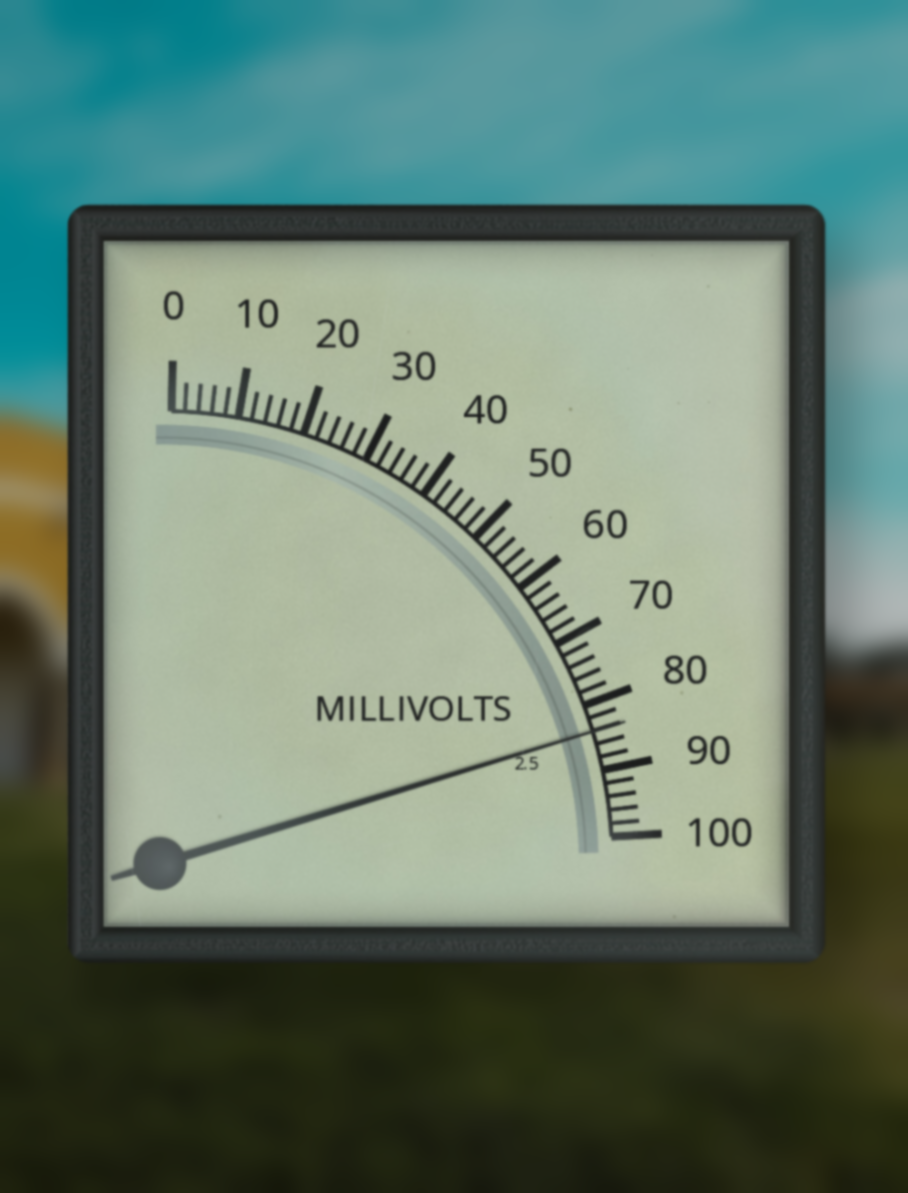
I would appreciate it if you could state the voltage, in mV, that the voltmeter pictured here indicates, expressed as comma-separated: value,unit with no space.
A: 84,mV
